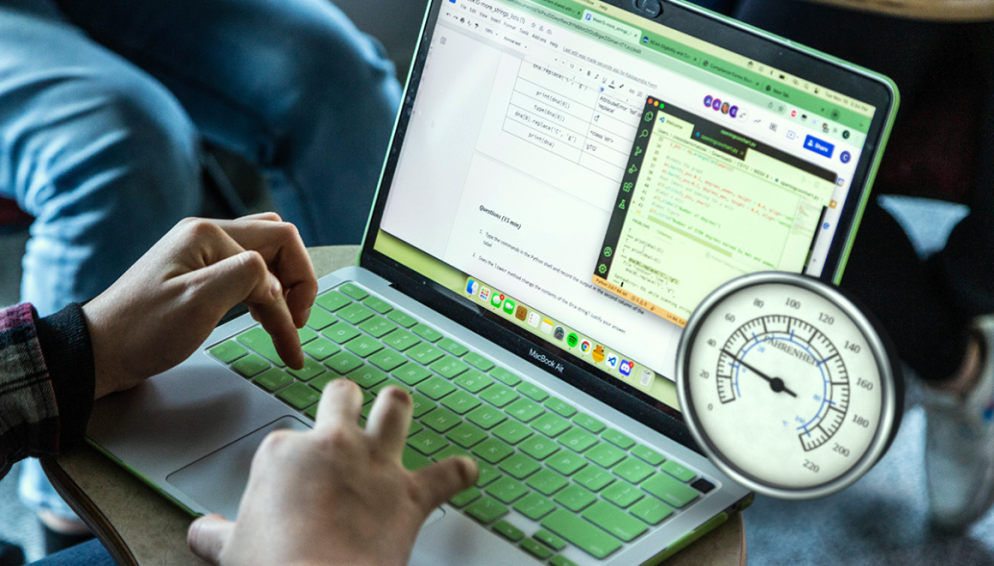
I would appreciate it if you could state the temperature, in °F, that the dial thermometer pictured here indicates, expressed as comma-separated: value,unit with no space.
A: 40,°F
